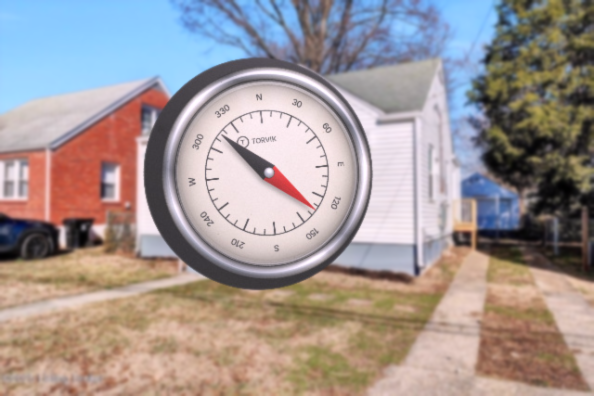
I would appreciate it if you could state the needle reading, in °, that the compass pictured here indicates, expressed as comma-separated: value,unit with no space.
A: 135,°
